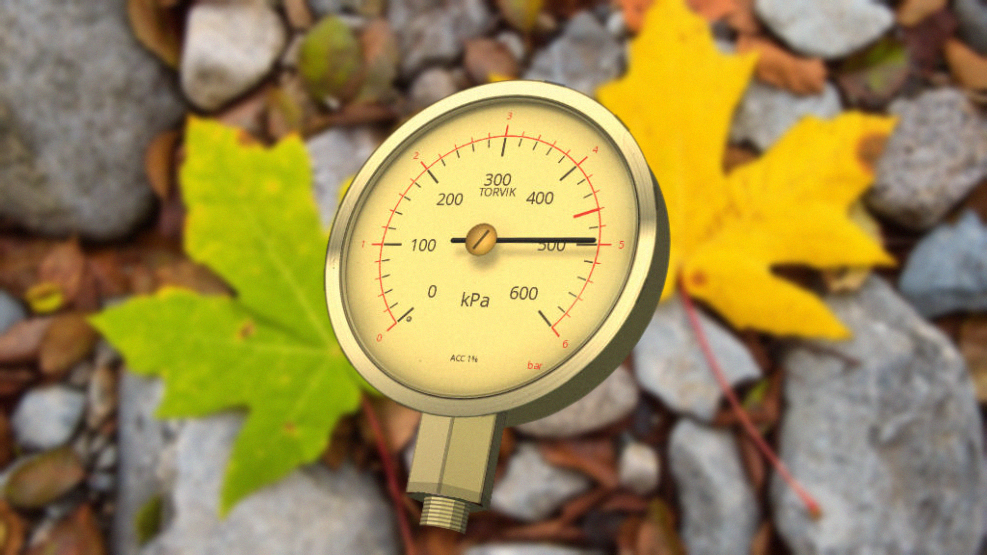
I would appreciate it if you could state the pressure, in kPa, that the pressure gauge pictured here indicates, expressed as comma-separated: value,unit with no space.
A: 500,kPa
